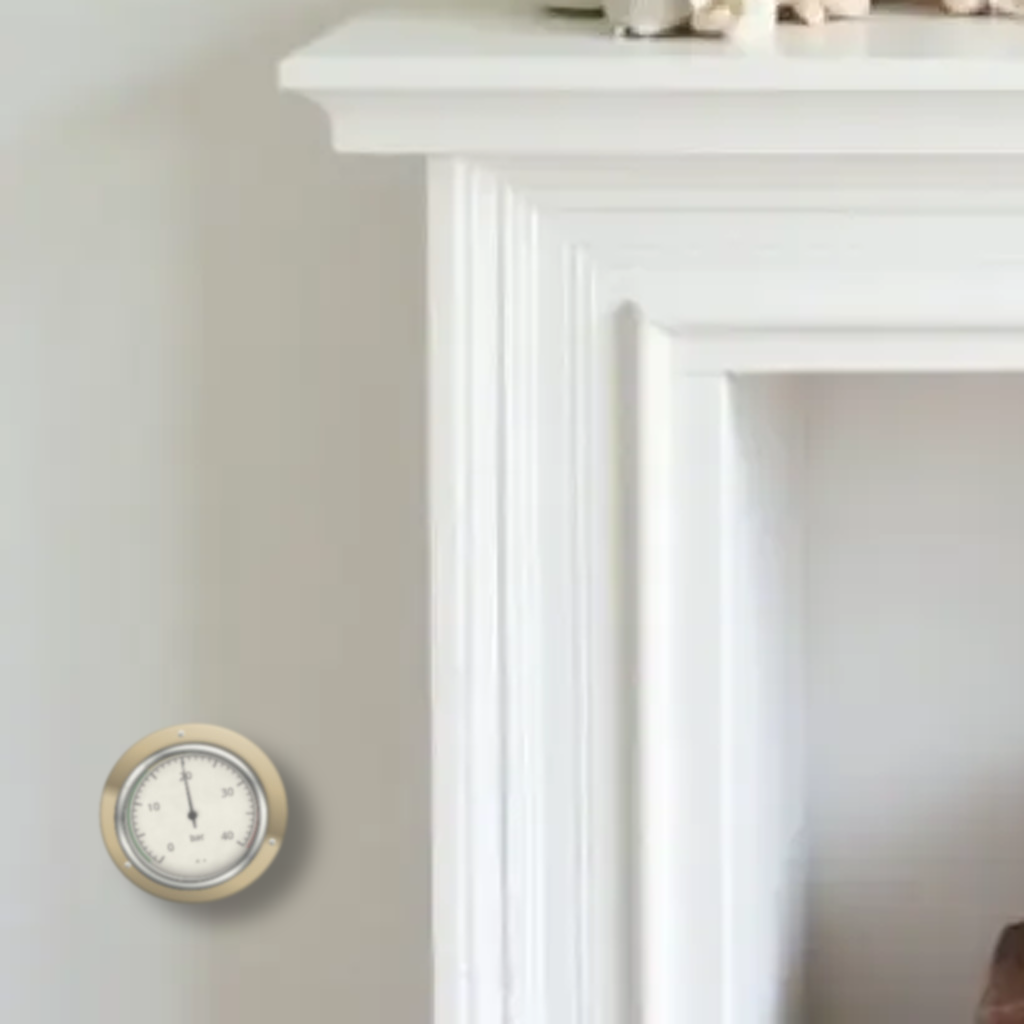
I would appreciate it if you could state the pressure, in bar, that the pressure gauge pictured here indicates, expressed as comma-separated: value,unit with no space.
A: 20,bar
